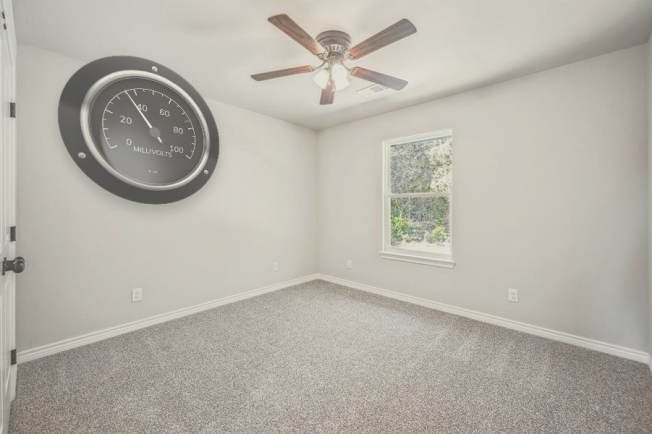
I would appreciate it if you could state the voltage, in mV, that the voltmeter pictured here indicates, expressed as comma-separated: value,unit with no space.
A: 35,mV
